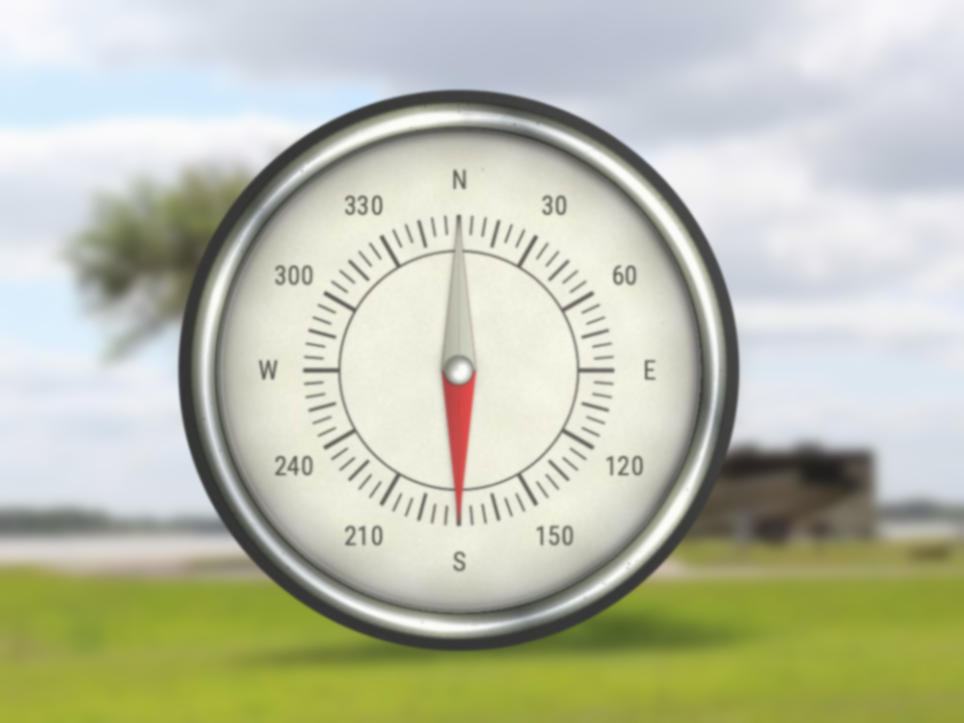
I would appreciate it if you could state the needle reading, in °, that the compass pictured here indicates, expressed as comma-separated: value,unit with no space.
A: 180,°
